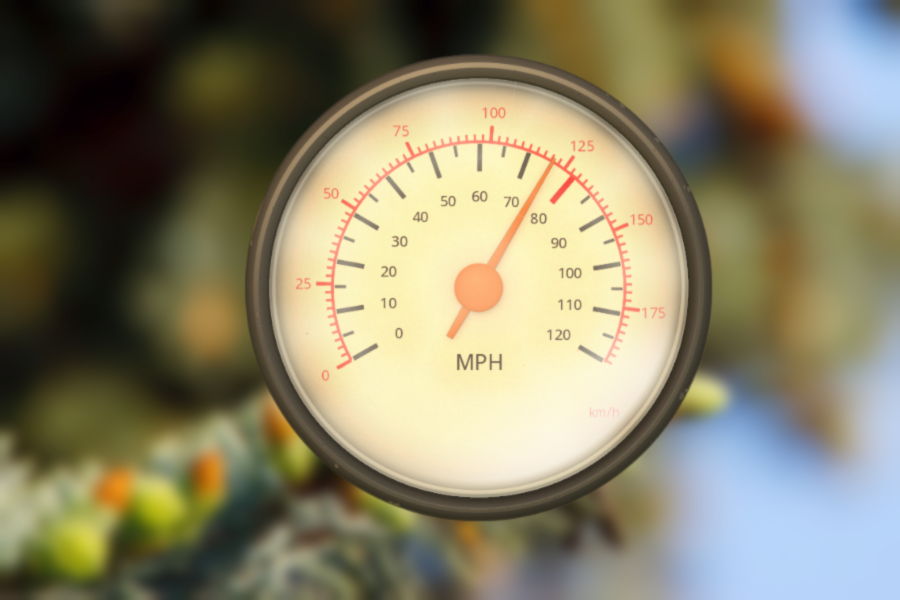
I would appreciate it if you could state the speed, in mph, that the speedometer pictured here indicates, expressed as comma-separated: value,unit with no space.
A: 75,mph
